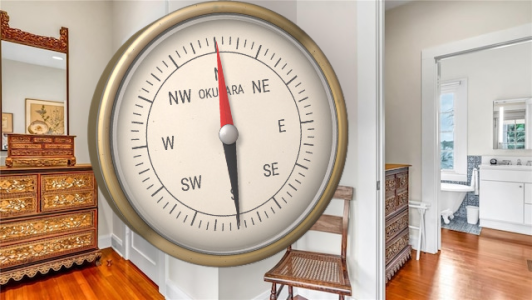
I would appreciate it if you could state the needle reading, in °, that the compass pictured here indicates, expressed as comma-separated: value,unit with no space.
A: 0,°
